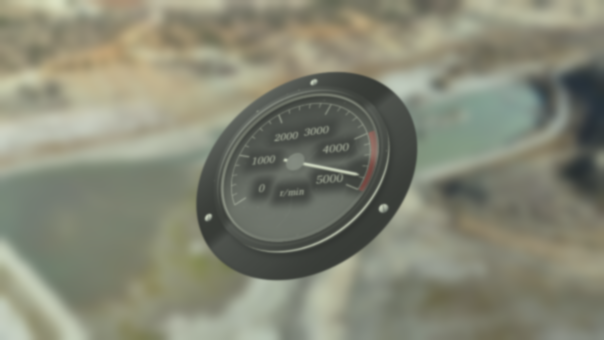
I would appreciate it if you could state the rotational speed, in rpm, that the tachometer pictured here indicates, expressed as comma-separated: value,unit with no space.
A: 4800,rpm
